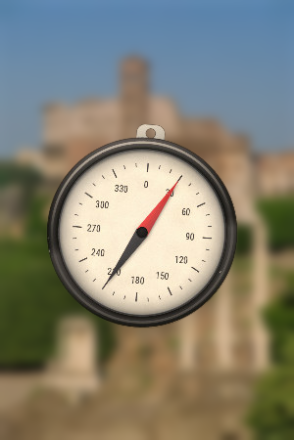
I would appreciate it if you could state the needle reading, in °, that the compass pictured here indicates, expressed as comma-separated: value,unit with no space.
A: 30,°
